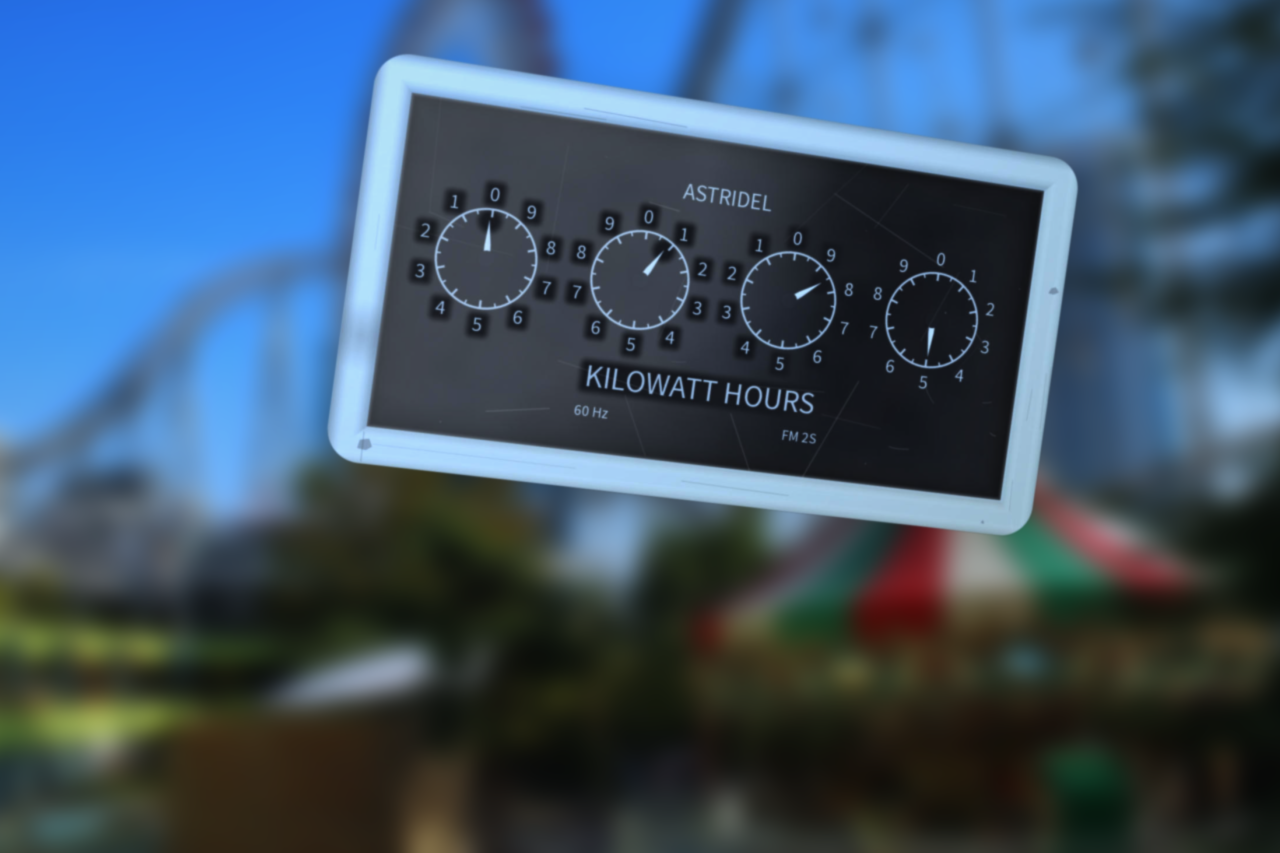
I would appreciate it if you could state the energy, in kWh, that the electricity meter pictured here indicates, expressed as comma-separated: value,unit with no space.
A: 85,kWh
